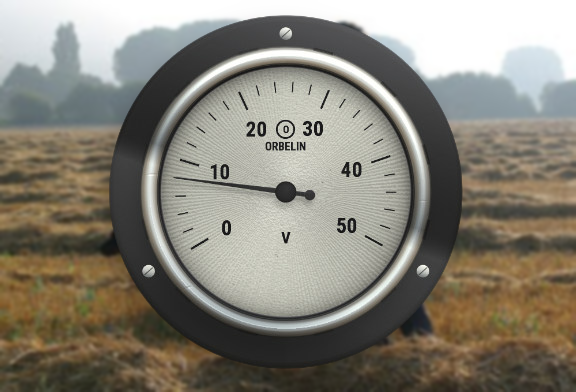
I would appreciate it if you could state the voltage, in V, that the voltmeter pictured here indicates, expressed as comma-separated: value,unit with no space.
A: 8,V
